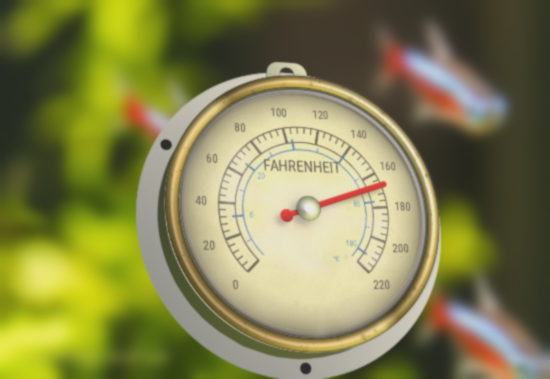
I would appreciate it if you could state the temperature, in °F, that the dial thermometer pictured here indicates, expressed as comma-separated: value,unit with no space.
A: 168,°F
